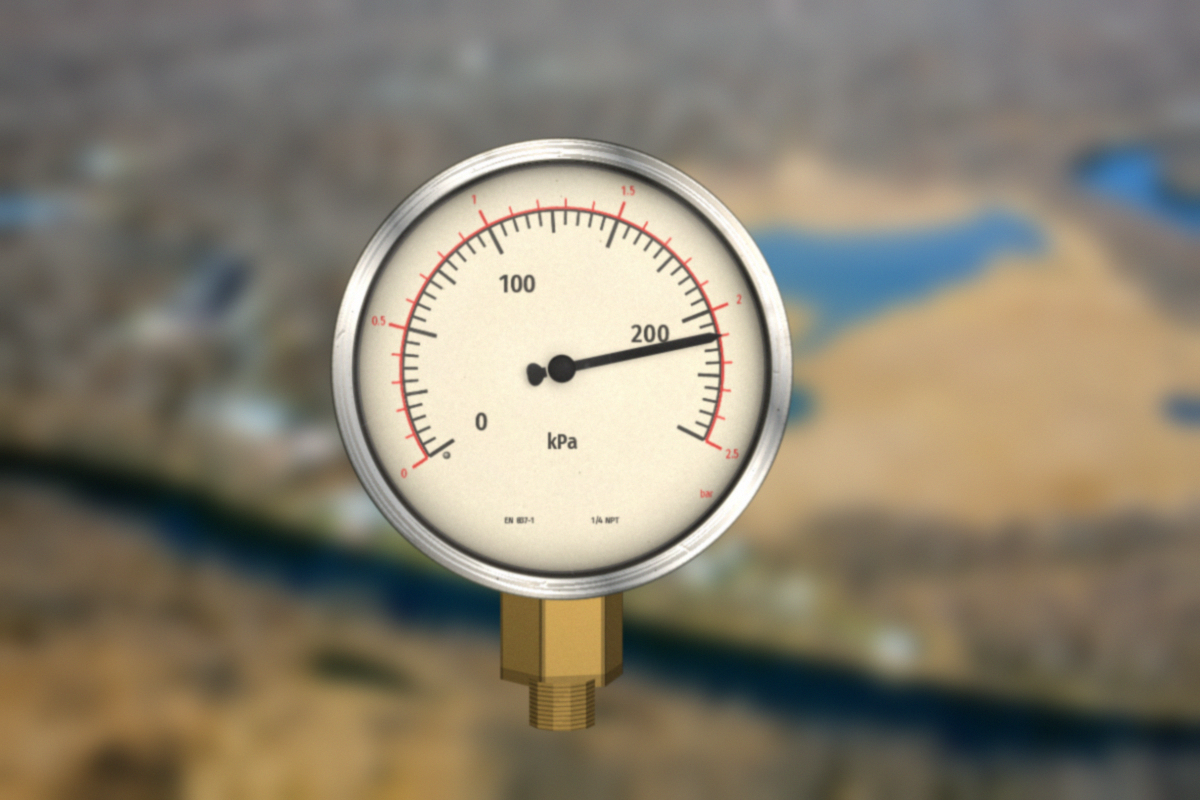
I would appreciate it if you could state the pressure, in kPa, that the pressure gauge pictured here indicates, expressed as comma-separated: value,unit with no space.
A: 210,kPa
